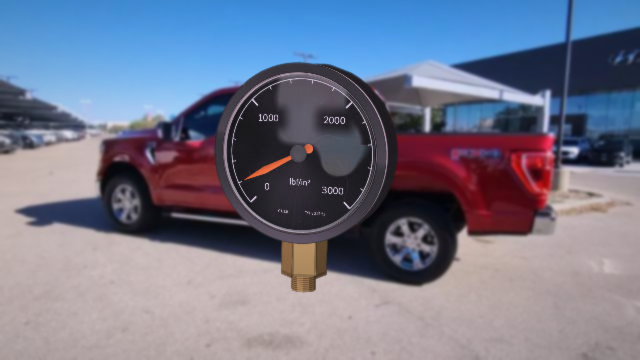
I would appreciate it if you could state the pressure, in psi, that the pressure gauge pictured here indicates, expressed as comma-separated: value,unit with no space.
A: 200,psi
